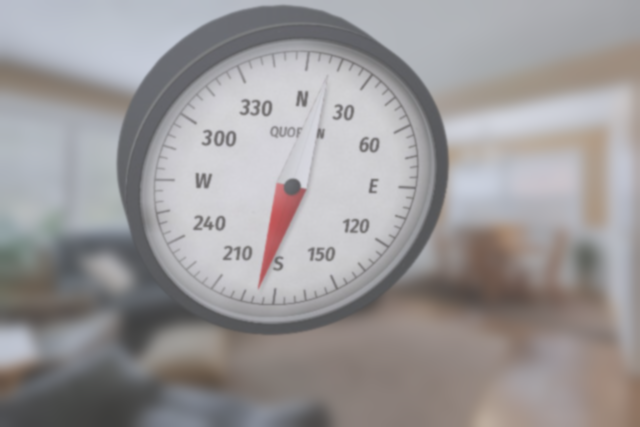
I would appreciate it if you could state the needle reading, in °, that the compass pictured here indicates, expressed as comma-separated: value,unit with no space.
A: 190,°
